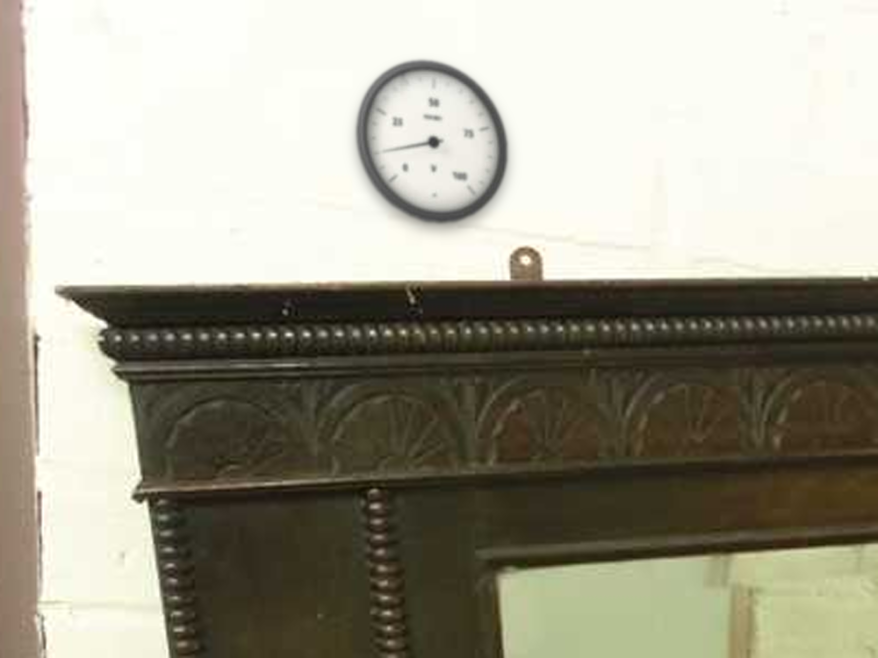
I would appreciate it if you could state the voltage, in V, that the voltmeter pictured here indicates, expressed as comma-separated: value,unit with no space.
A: 10,V
